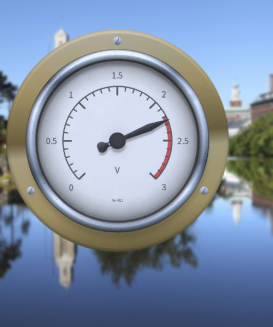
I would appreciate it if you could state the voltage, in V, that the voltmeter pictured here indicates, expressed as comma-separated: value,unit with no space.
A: 2.25,V
